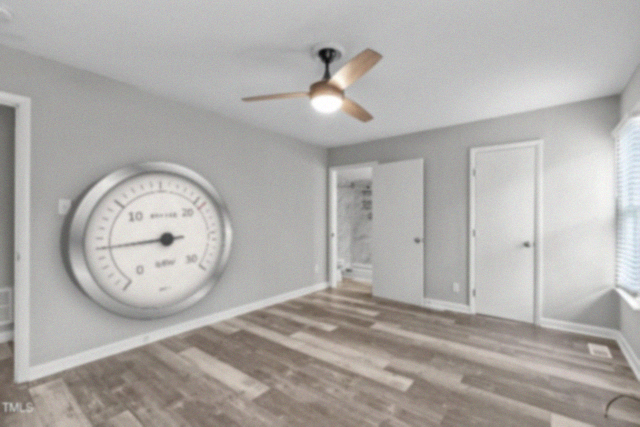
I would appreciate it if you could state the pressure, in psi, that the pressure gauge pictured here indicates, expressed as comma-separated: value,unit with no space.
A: 5,psi
